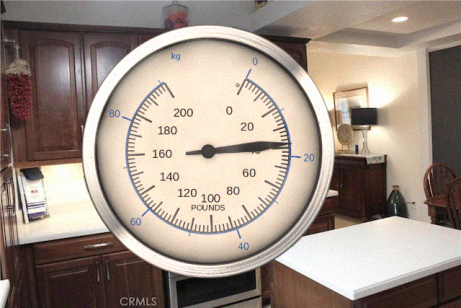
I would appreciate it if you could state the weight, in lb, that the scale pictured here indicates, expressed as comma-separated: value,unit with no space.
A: 38,lb
